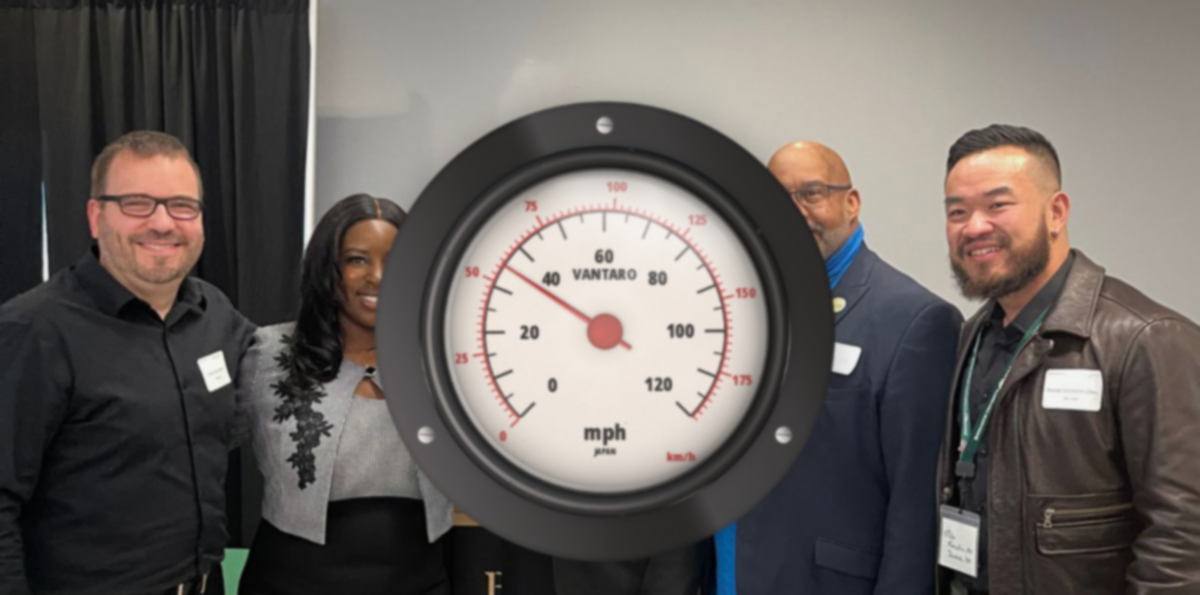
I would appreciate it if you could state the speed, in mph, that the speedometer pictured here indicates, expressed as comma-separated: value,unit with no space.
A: 35,mph
